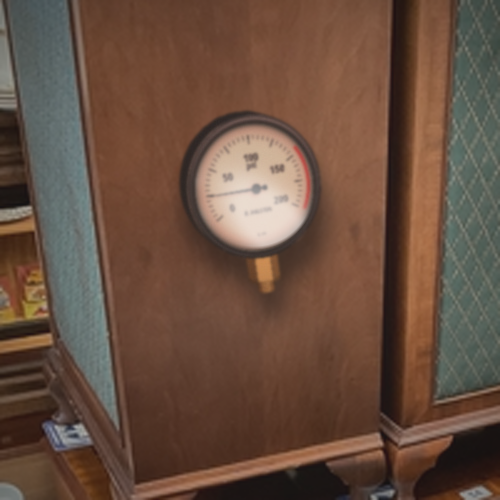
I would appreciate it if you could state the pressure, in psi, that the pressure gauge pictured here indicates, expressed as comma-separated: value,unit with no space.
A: 25,psi
